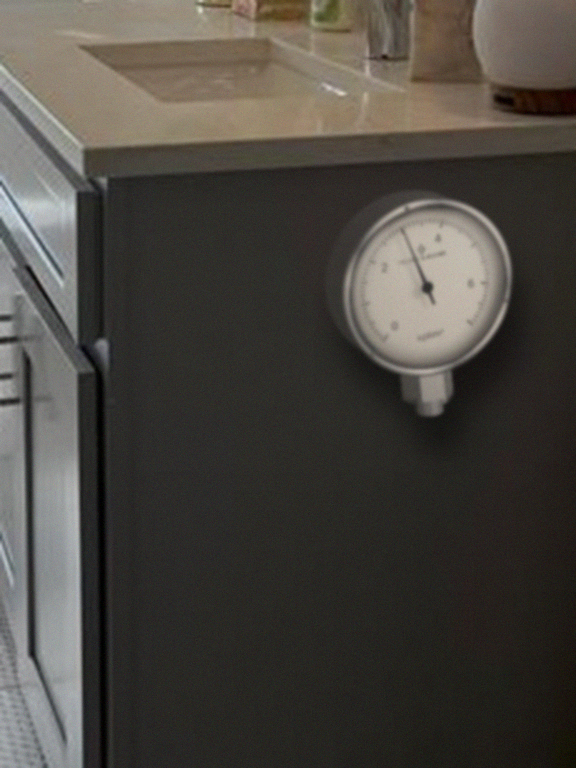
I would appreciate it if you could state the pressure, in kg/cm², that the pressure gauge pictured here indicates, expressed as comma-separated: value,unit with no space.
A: 3,kg/cm²
